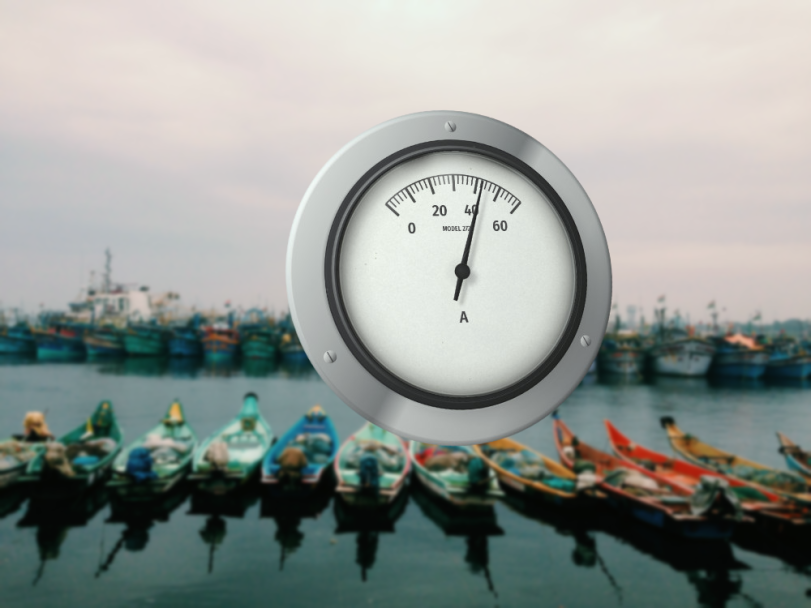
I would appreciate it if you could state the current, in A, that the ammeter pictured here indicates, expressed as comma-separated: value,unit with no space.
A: 42,A
